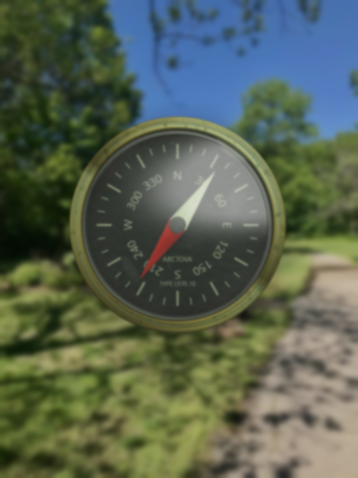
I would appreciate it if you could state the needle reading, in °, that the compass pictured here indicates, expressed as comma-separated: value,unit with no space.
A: 215,°
